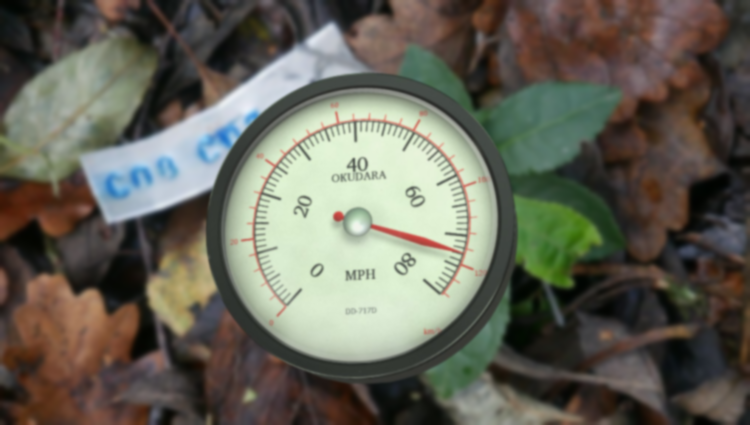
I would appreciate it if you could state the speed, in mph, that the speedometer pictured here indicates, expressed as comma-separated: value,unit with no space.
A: 73,mph
